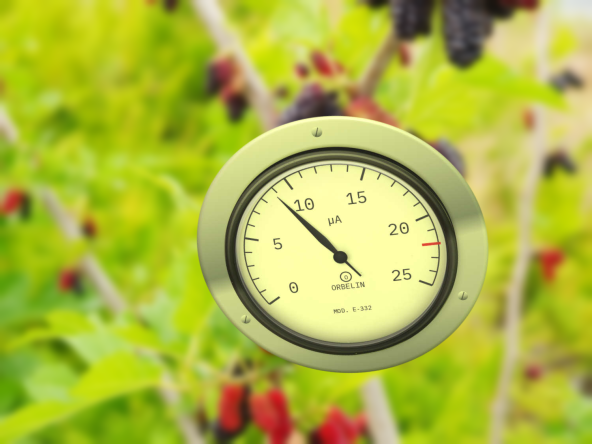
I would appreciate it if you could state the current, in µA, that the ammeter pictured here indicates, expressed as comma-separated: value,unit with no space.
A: 9,µA
